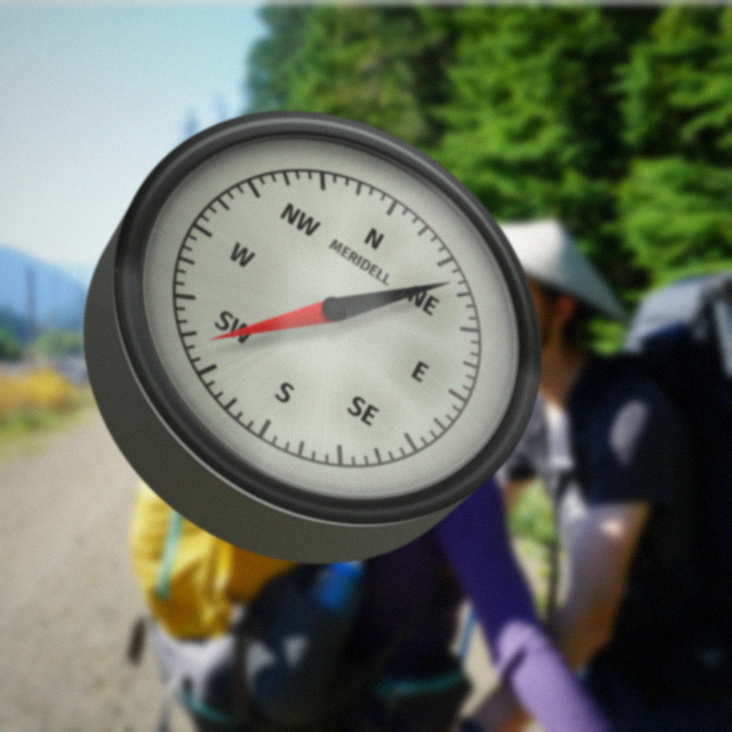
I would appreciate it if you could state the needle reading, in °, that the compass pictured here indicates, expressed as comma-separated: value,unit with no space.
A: 220,°
